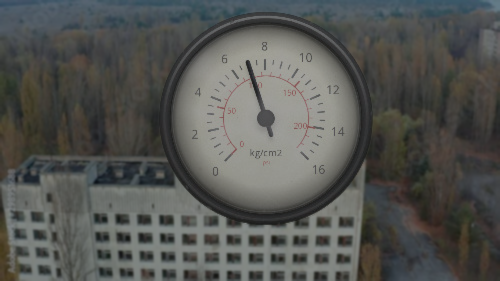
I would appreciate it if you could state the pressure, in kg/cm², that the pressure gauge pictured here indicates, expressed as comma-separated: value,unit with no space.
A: 7,kg/cm²
